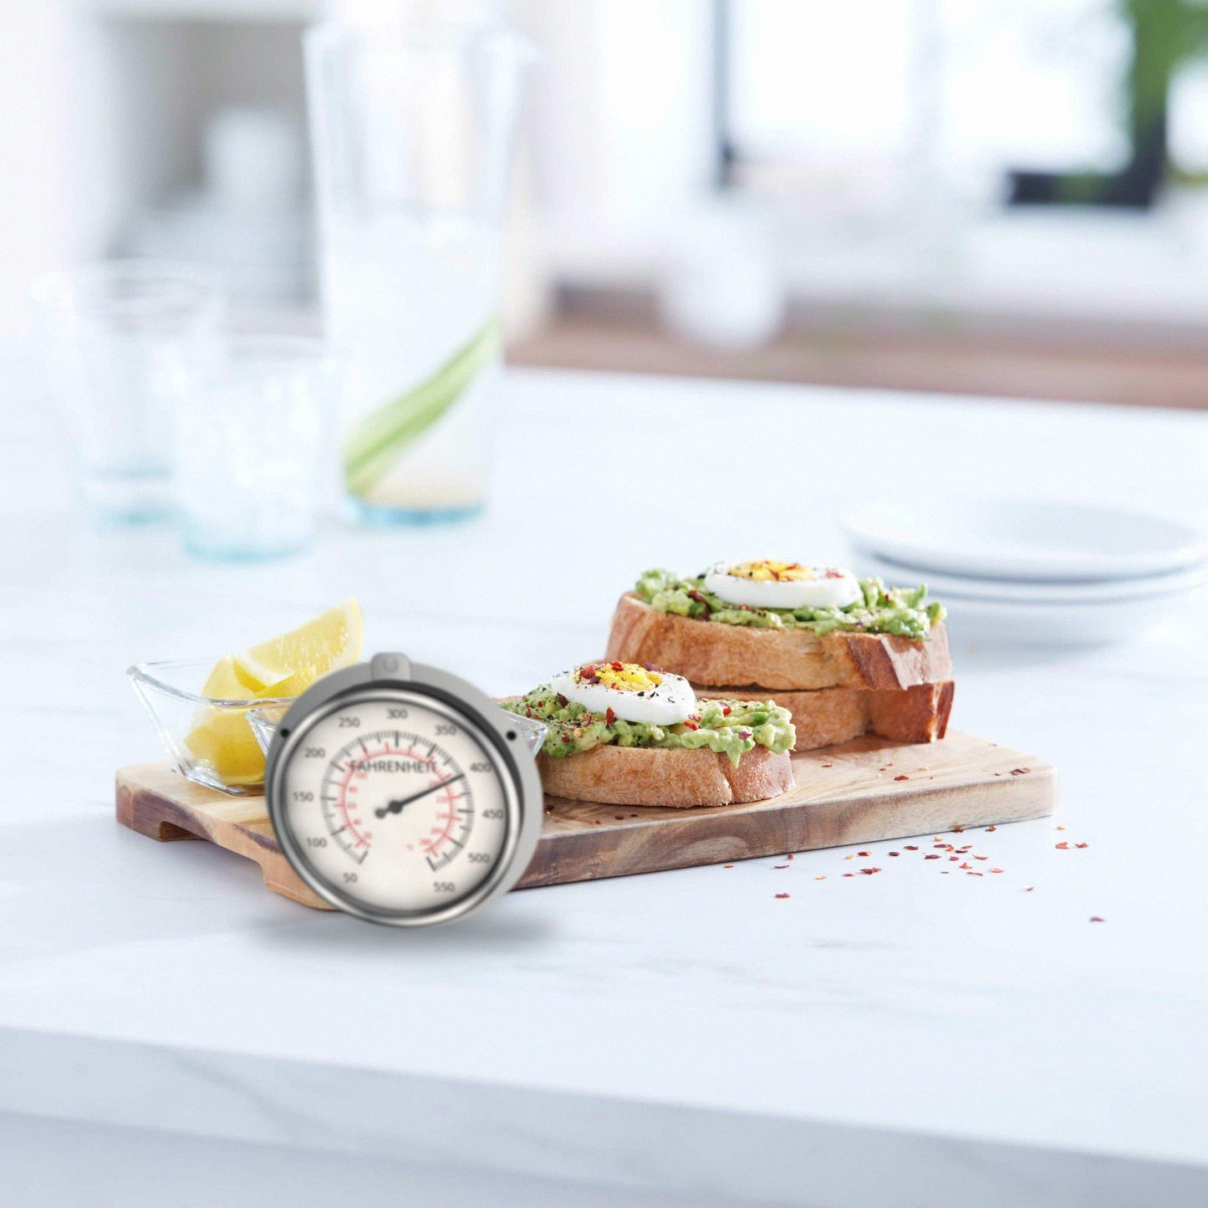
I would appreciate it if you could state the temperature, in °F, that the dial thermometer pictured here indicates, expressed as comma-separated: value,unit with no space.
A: 400,°F
